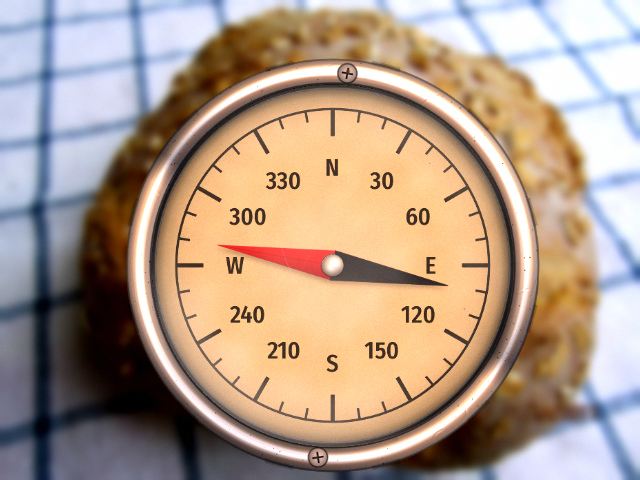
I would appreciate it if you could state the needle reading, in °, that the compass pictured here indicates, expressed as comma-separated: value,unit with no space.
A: 280,°
